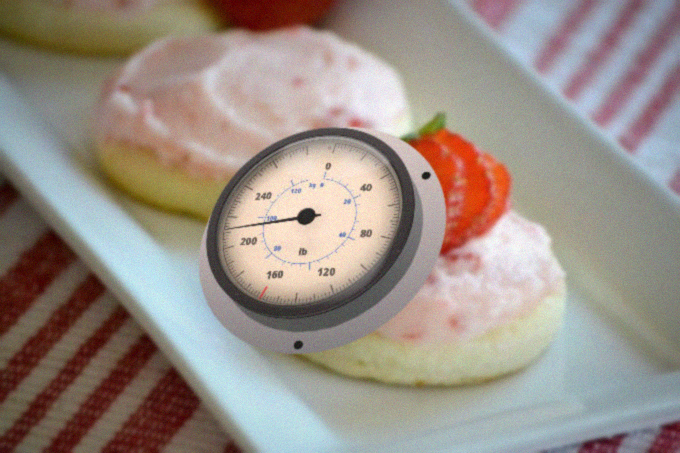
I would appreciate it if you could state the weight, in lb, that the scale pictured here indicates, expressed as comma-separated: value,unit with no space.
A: 210,lb
